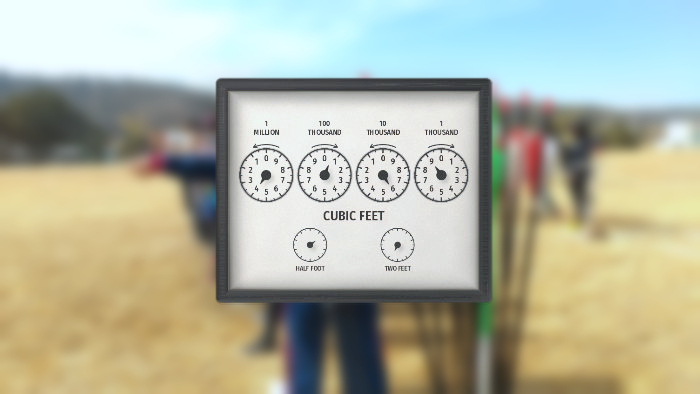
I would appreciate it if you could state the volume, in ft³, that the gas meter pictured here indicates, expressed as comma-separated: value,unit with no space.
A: 405900,ft³
